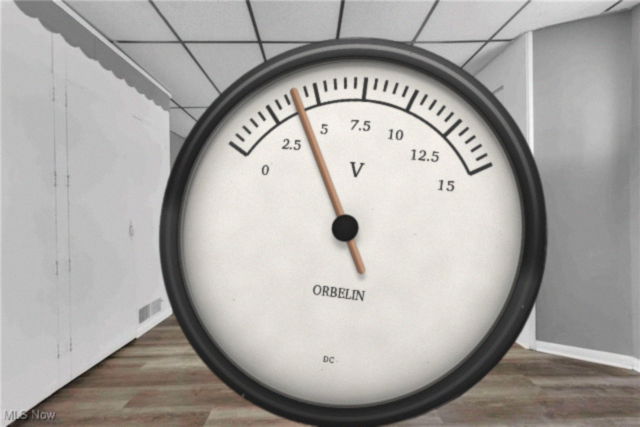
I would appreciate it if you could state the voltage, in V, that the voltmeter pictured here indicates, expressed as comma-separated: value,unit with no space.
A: 4,V
